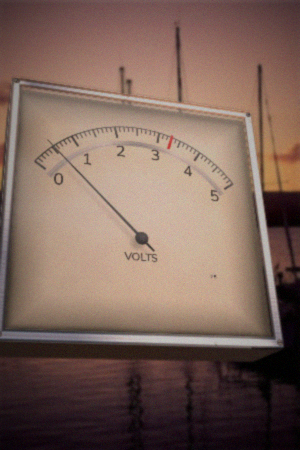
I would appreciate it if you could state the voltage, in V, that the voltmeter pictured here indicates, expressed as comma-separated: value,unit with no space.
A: 0.5,V
